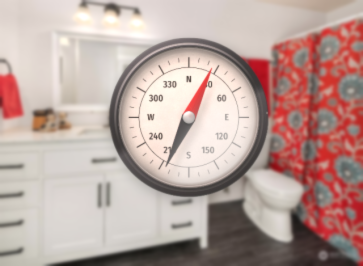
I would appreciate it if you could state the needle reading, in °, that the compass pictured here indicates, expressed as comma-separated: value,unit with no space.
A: 25,°
